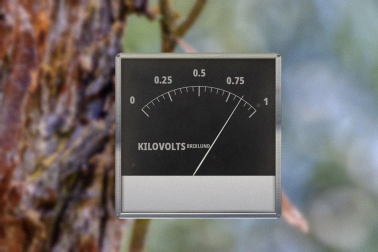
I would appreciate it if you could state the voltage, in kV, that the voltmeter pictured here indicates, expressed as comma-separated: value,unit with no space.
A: 0.85,kV
